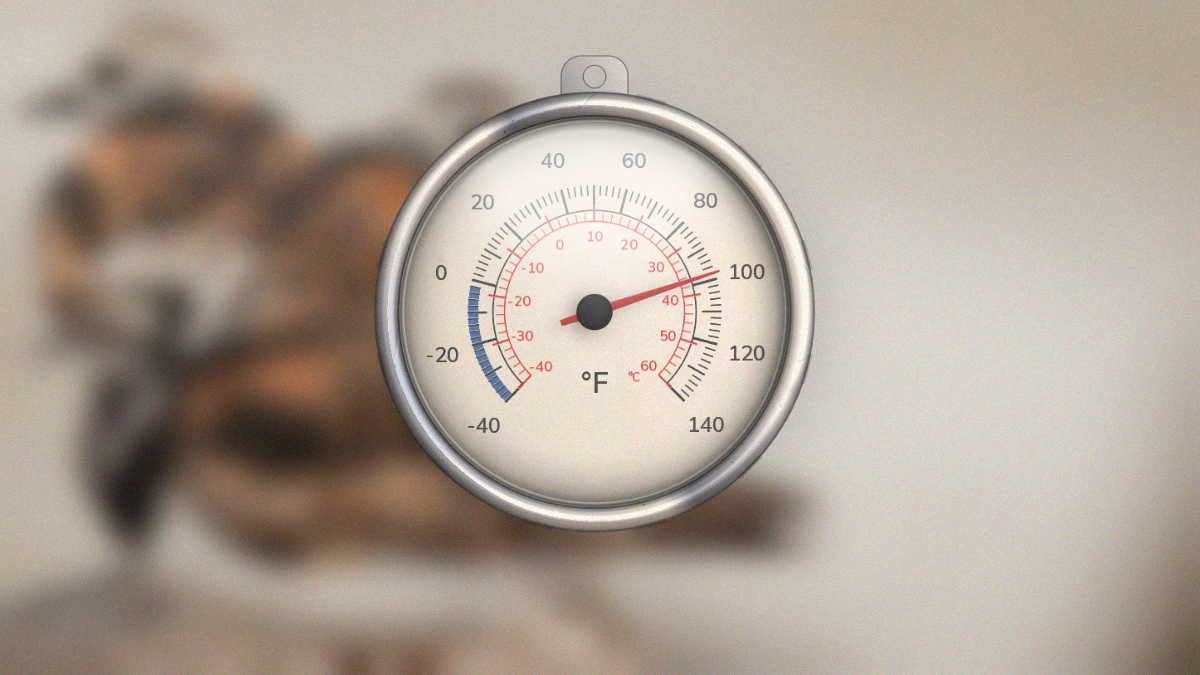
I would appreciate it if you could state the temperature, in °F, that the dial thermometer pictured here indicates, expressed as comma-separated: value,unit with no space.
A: 98,°F
